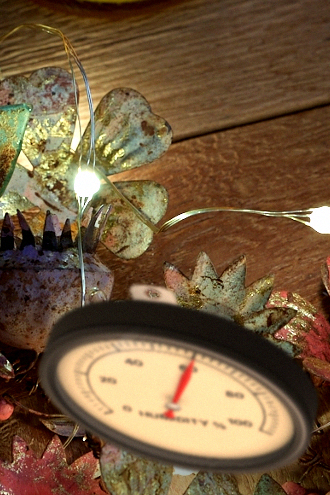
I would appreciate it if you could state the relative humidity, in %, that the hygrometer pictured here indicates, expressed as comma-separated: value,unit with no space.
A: 60,%
